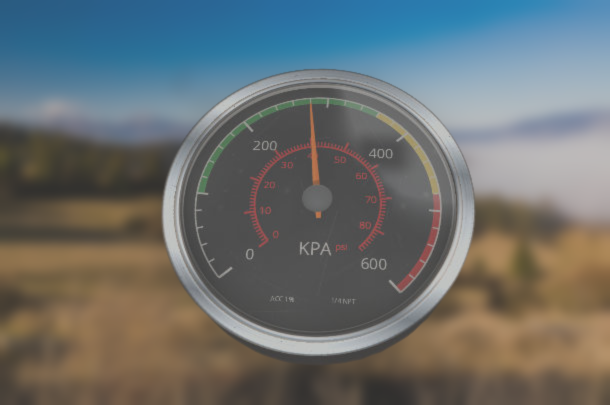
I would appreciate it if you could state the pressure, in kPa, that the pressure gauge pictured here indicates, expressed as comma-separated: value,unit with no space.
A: 280,kPa
